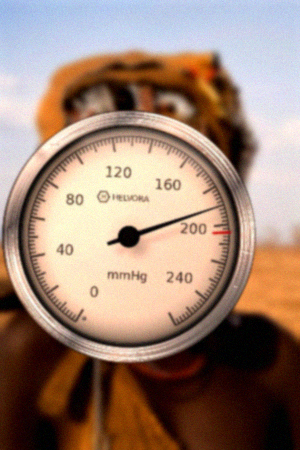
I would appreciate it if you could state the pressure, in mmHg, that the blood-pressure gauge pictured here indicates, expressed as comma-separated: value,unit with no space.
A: 190,mmHg
